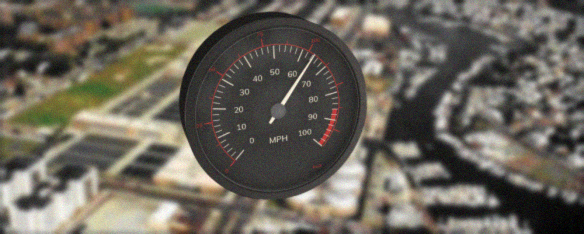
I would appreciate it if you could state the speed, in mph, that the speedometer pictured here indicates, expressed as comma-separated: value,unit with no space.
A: 64,mph
